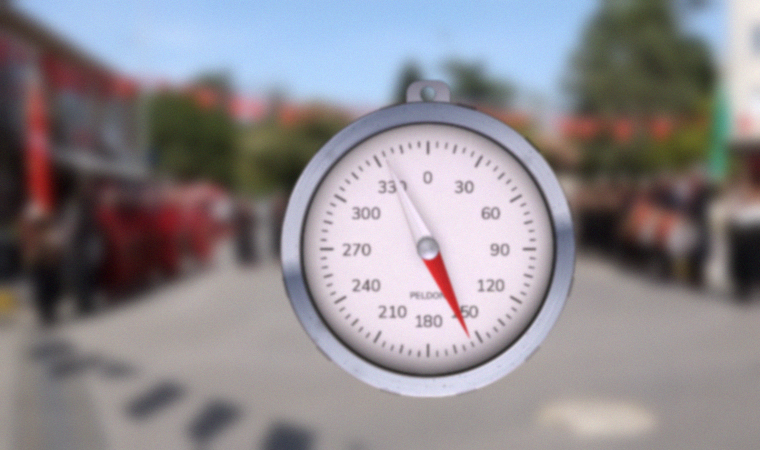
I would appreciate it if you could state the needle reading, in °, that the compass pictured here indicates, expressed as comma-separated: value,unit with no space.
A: 155,°
